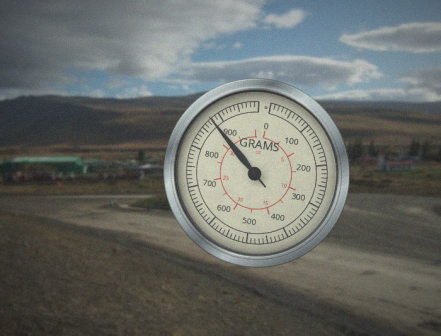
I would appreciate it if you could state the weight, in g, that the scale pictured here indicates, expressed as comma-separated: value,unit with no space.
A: 880,g
